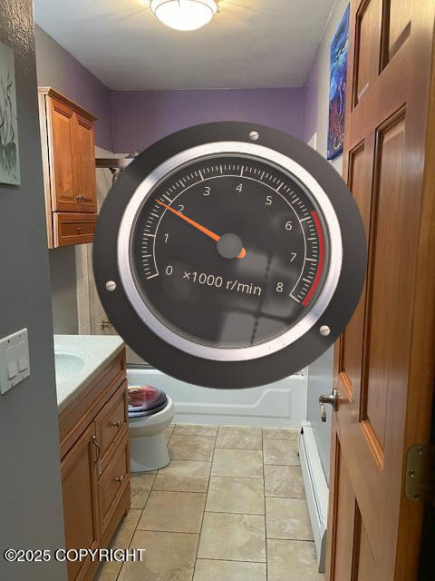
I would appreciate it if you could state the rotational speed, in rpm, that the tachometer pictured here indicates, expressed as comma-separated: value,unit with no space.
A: 1800,rpm
